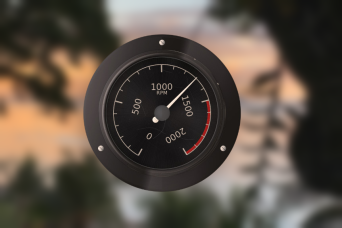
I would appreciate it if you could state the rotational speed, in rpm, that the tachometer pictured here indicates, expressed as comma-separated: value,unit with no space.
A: 1300,rpm
